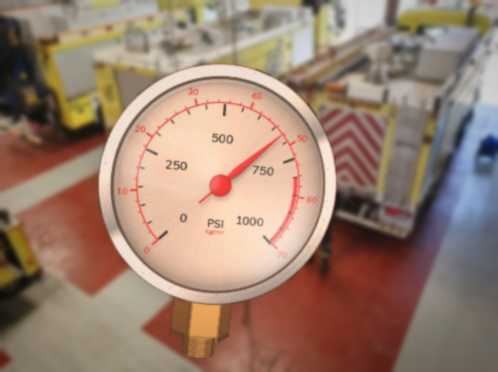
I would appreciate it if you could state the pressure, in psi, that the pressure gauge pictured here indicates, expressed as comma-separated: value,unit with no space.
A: 675,psi
